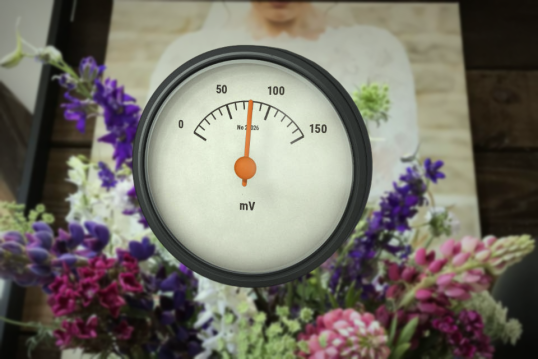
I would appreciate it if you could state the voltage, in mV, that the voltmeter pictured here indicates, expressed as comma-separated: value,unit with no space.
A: 80,mV
